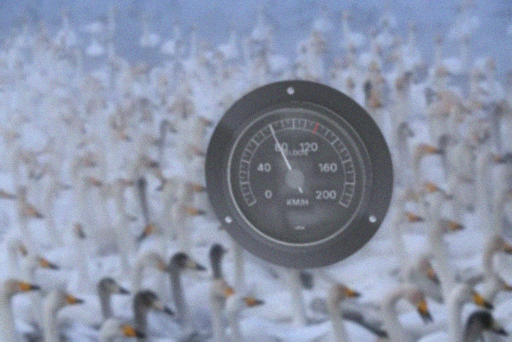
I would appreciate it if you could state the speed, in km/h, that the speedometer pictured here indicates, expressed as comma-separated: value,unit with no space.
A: 80,km/h
